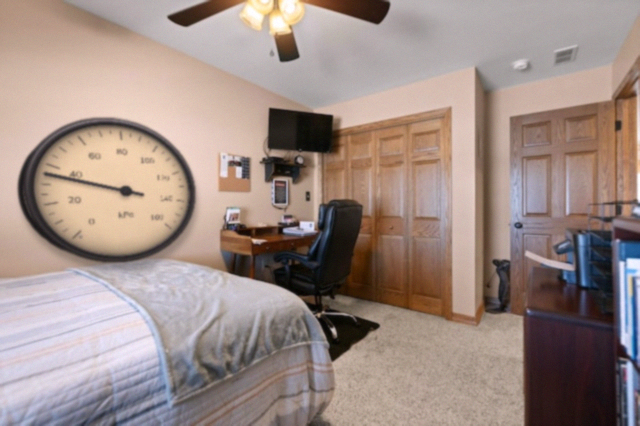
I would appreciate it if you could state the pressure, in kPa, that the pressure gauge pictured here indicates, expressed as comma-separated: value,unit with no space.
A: 35,kPa
